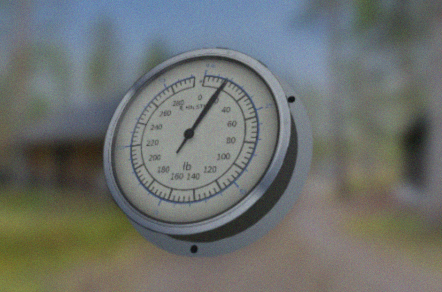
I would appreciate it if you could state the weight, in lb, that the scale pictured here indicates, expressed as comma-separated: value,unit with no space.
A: 20,lb
